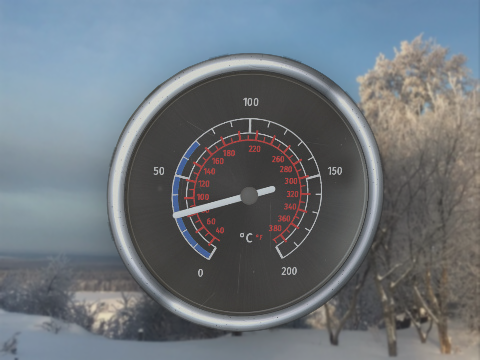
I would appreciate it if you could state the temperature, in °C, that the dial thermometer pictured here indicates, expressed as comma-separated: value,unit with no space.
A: 30,°C
